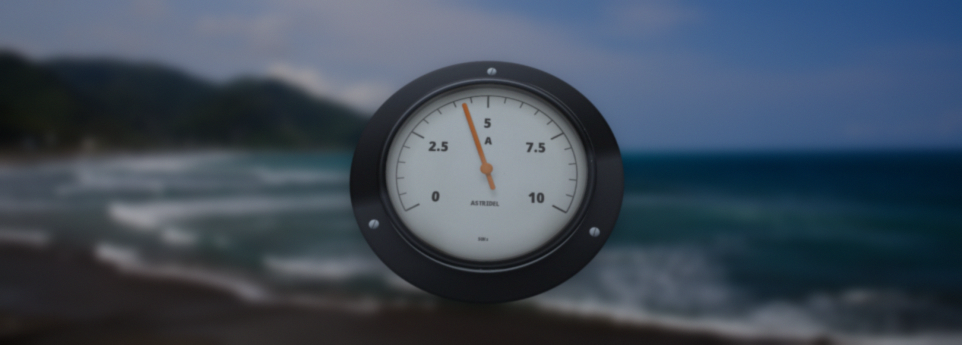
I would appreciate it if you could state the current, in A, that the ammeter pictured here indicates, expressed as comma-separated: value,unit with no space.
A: 4.25,A
